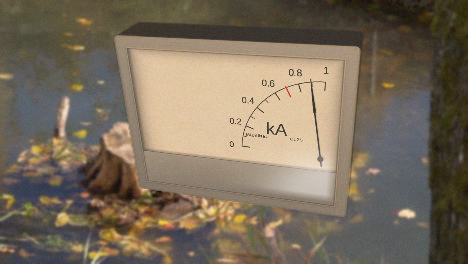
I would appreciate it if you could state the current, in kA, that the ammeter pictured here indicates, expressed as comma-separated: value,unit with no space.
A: 0.9,kA
